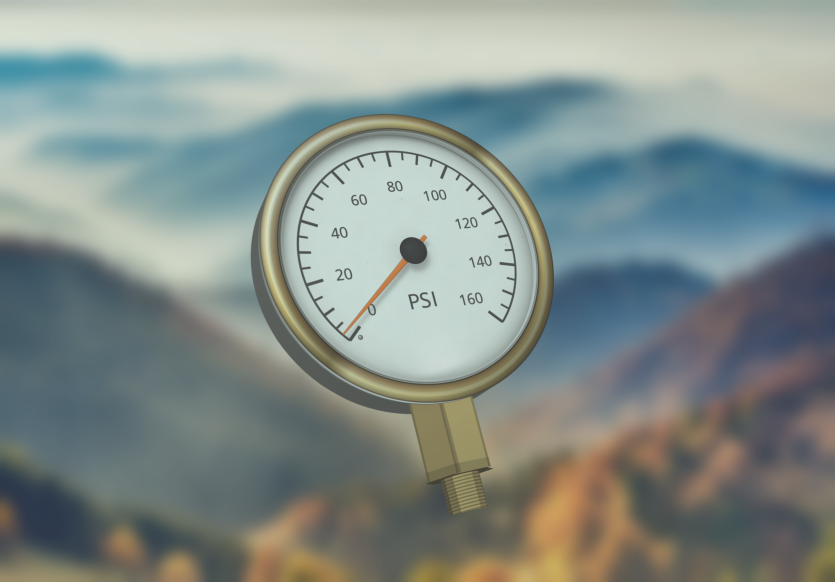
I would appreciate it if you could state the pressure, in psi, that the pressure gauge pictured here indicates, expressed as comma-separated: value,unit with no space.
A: 2.5,psi
